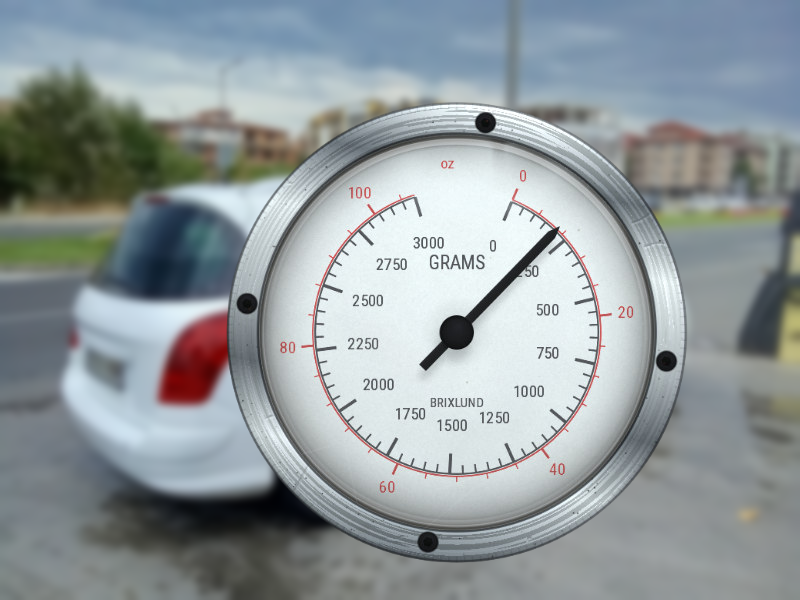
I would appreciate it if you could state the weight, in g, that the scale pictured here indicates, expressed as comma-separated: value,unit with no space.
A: 200,g
